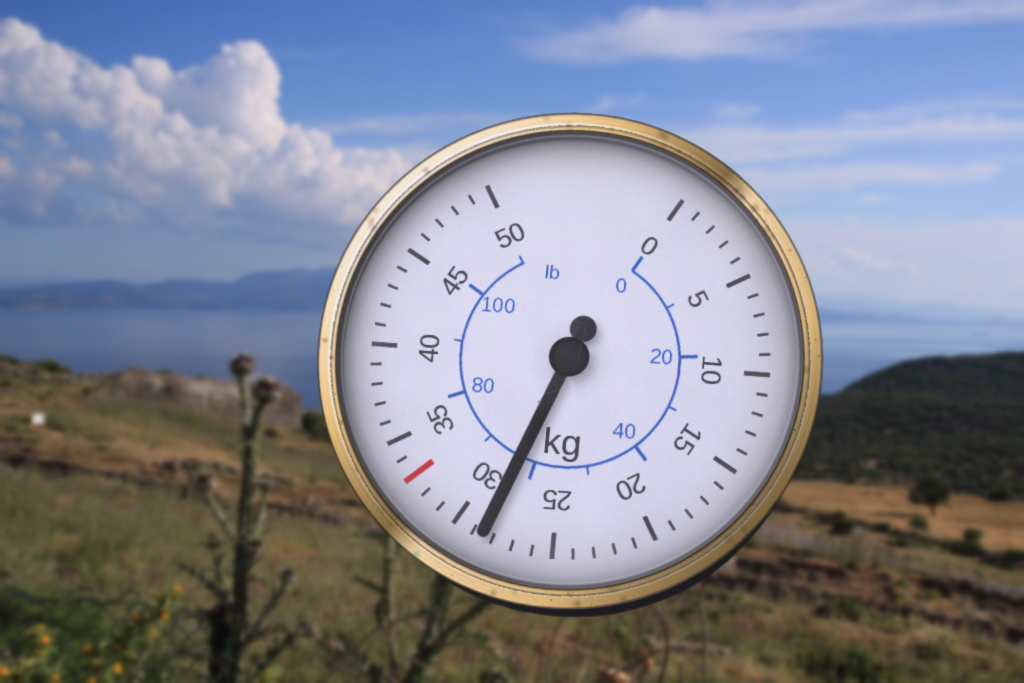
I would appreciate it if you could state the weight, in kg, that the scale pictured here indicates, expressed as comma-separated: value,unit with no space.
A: 28.5,kg
